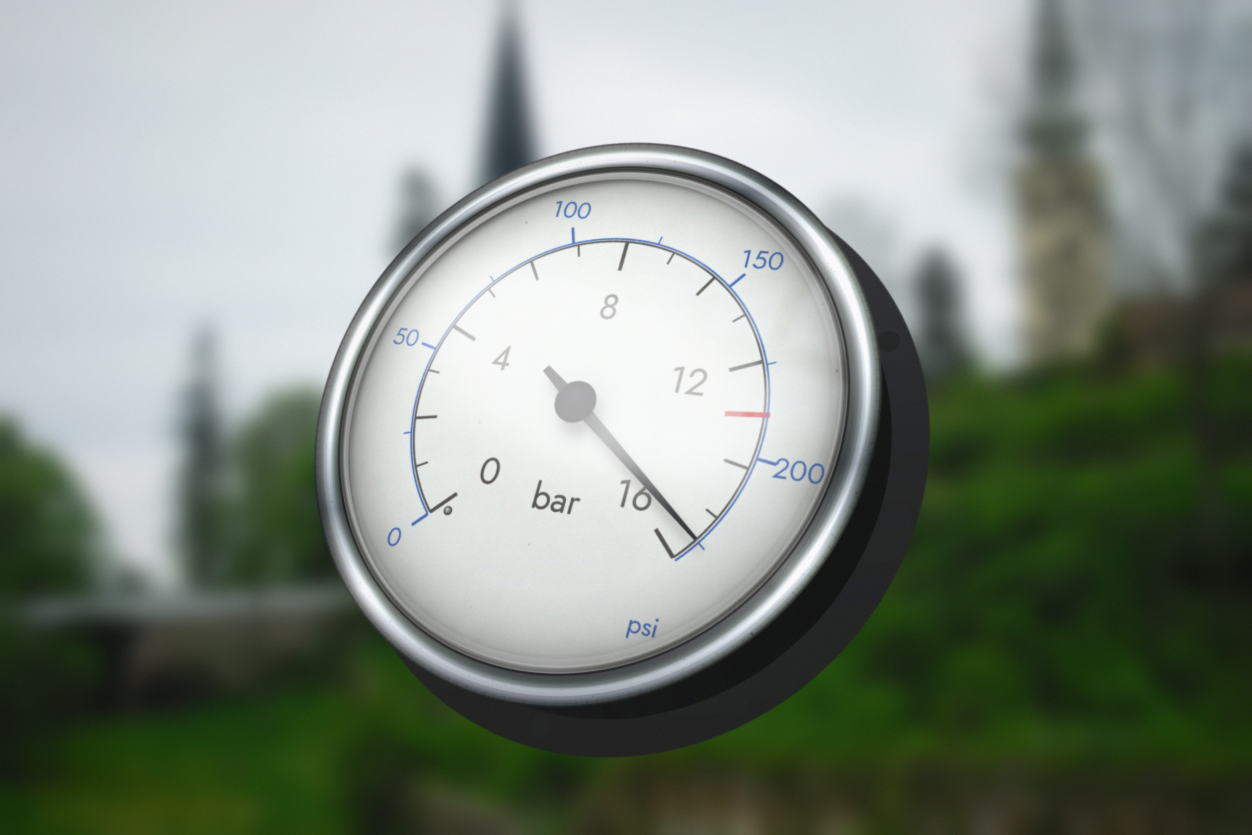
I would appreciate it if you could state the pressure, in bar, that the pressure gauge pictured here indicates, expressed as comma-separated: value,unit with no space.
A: 15.5,bar
